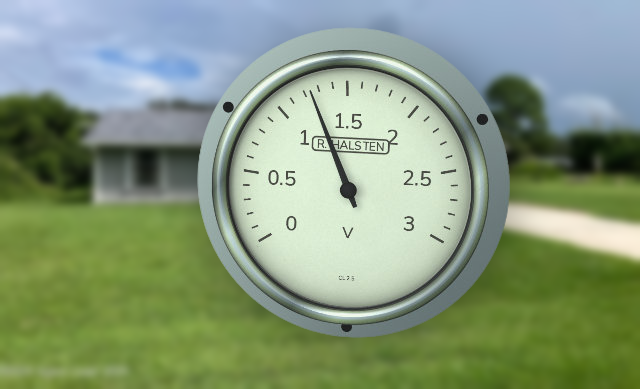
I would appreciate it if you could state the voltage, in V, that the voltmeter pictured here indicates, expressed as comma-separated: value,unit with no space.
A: 1.25,V
